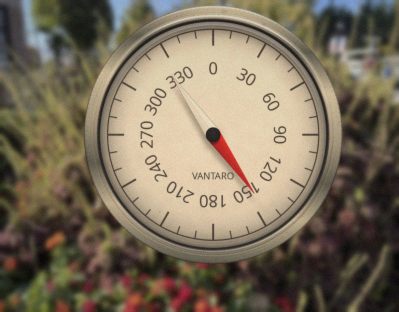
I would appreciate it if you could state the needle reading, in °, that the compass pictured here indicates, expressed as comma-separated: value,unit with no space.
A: 145,°
